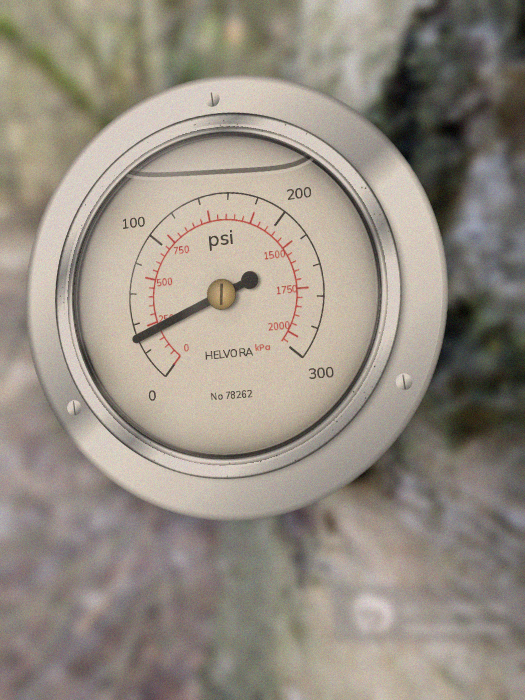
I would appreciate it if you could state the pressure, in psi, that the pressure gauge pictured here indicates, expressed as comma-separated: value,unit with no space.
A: 30,psi
